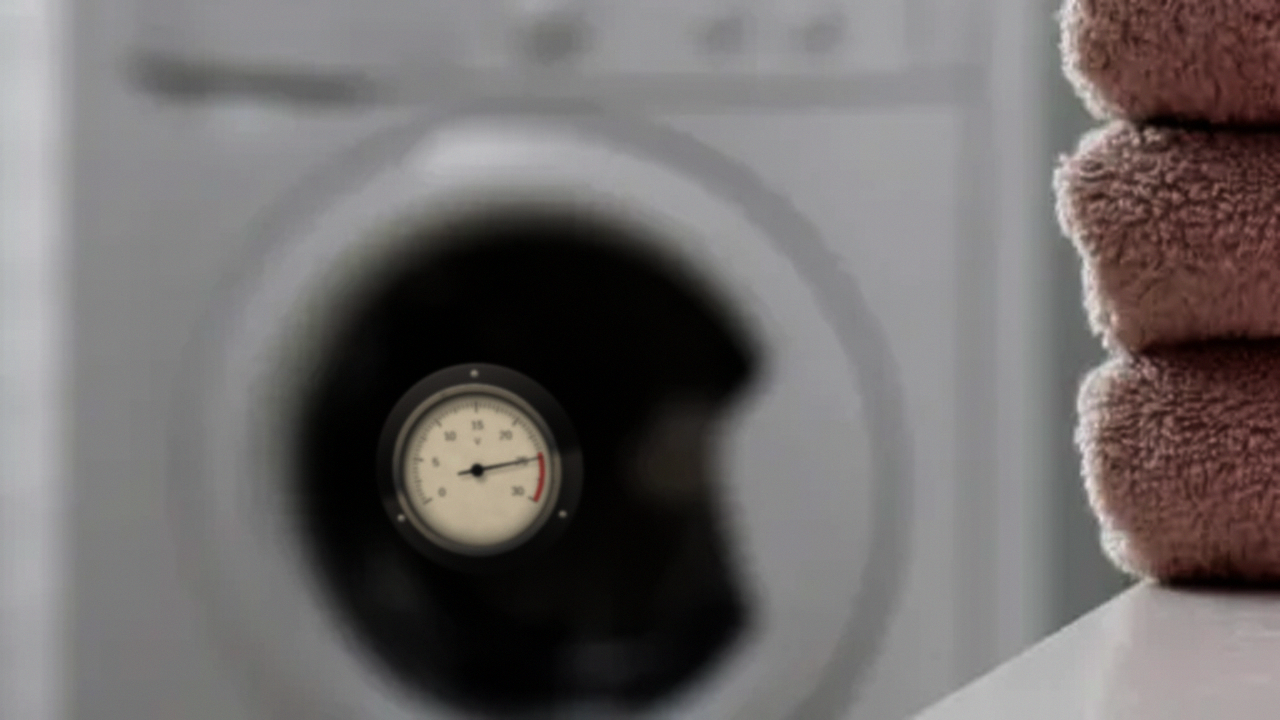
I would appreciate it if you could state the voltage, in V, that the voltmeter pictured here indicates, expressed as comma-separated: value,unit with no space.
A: 25,V
